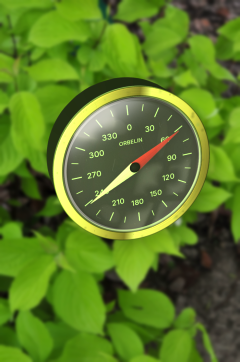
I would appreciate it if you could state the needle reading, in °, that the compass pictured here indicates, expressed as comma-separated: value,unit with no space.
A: 60,°
